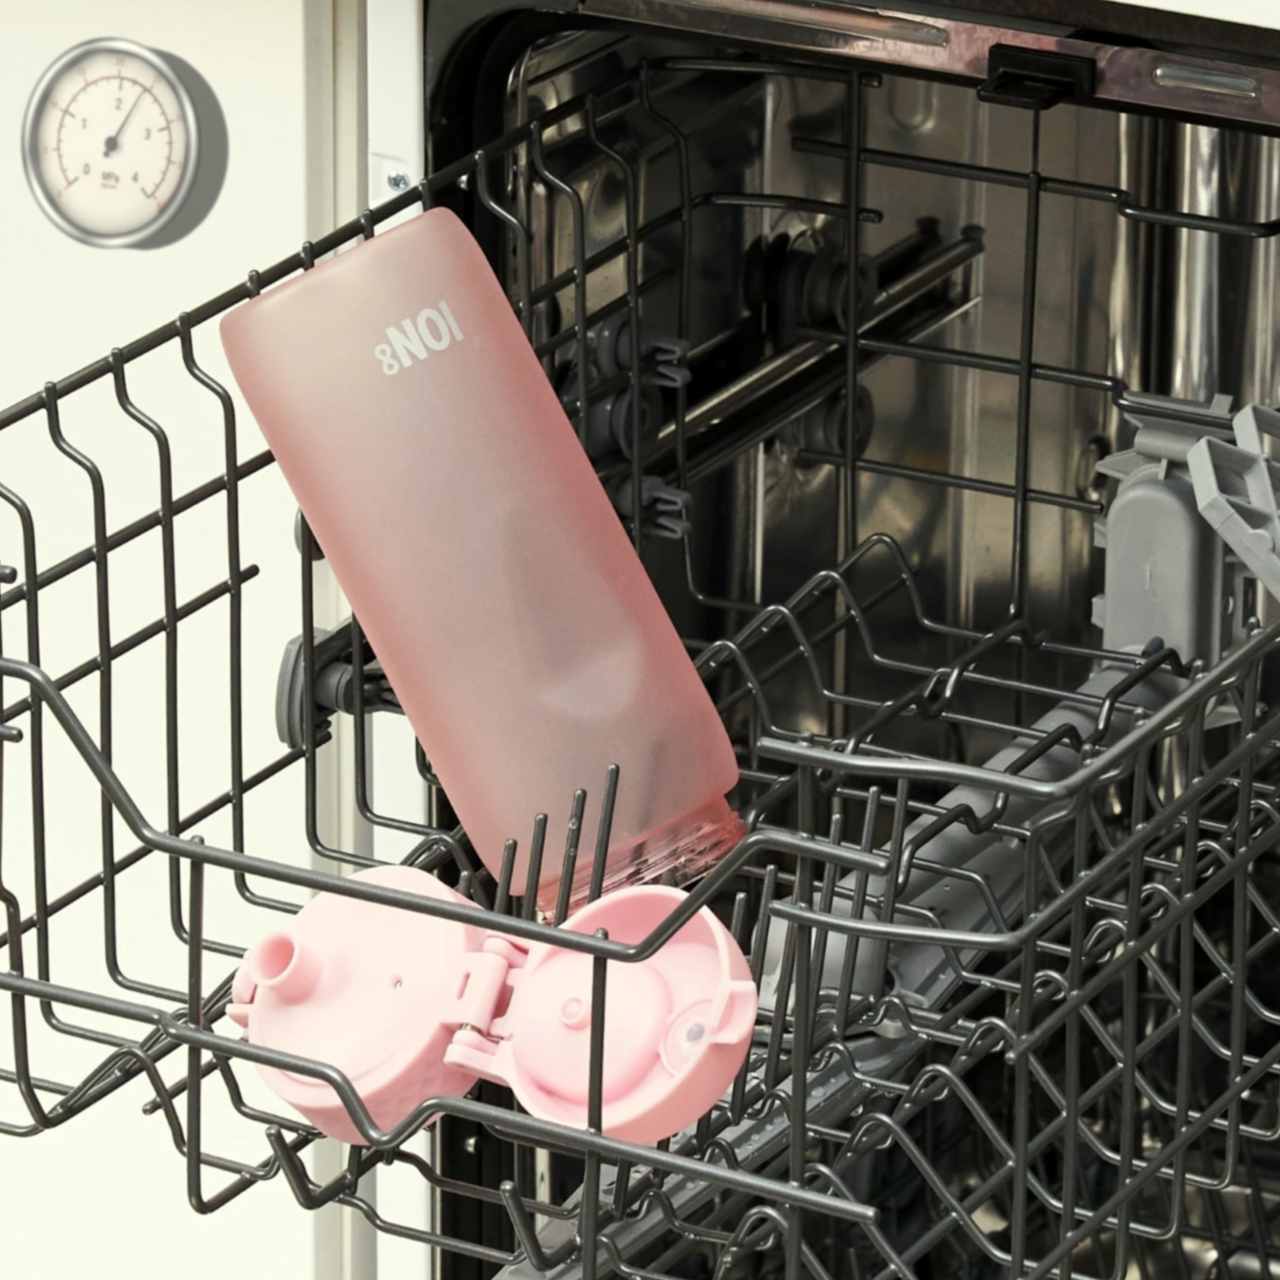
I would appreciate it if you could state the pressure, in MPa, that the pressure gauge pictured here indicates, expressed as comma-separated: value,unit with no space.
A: 2.4,MPa
